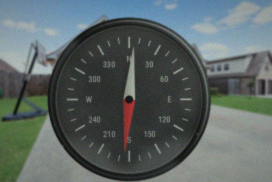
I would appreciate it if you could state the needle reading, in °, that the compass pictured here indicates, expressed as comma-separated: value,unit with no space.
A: 185,°
